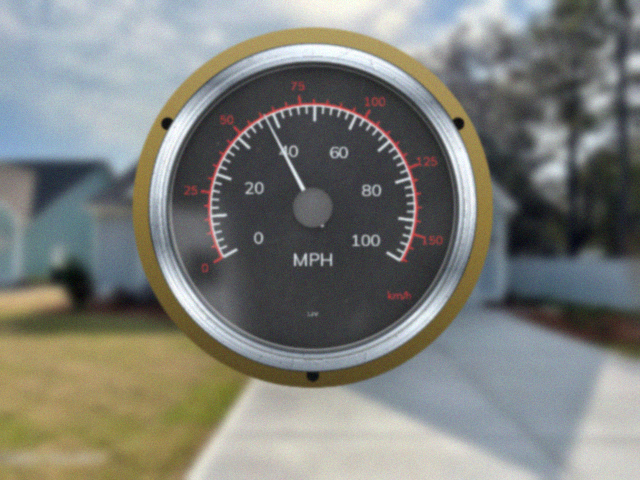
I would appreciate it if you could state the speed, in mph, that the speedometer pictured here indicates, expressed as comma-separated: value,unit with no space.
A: 38,mph
